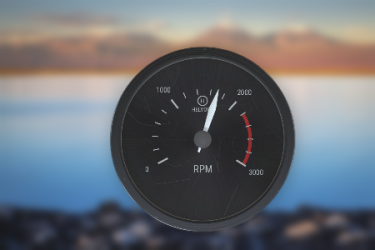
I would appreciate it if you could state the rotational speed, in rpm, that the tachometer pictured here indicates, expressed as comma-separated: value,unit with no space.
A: 1700,rpm
